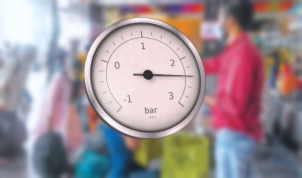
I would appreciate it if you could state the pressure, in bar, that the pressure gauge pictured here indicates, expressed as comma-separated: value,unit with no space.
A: 2.4,bar
